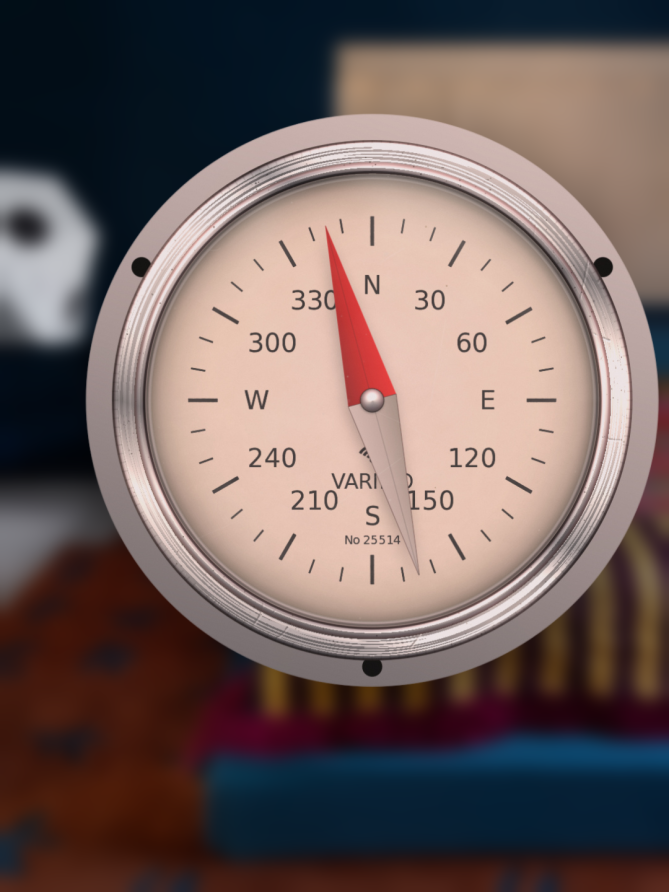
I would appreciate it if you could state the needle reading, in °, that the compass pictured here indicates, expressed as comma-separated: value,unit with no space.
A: 345,°
